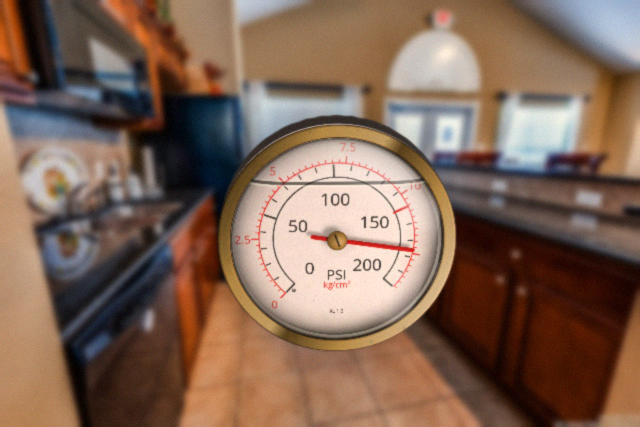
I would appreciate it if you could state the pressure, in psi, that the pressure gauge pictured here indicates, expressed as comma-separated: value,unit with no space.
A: 175,psi
